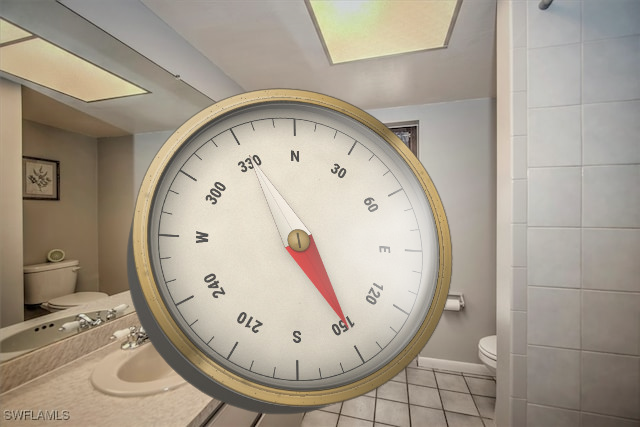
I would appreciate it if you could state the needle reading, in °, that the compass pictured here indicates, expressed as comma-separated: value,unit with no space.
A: 150,°
